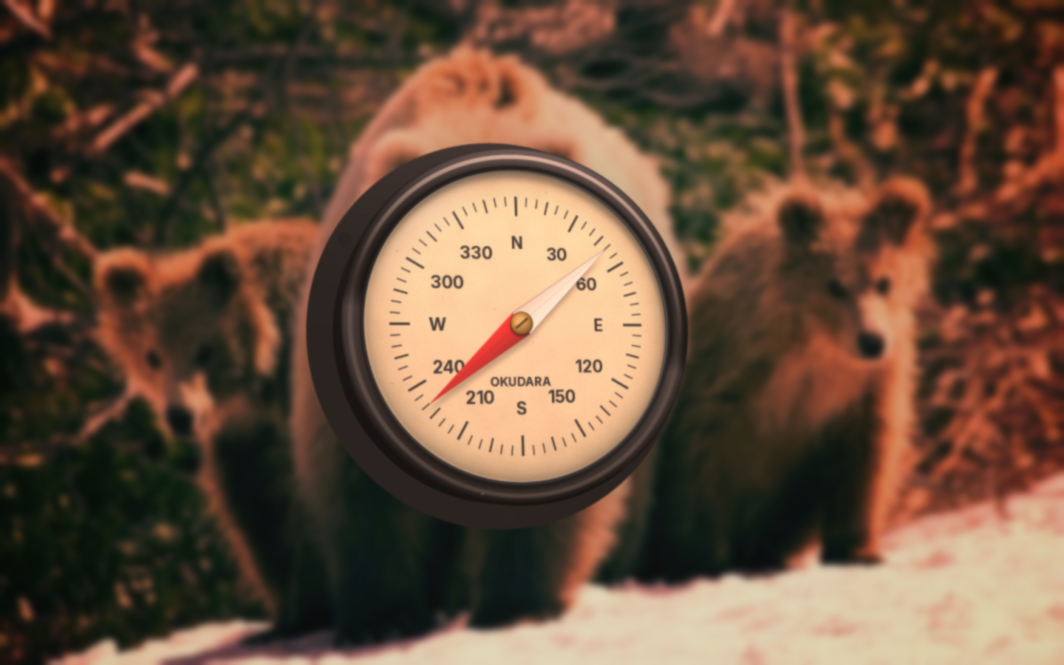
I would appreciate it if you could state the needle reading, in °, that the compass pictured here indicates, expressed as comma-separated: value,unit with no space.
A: 230,°
